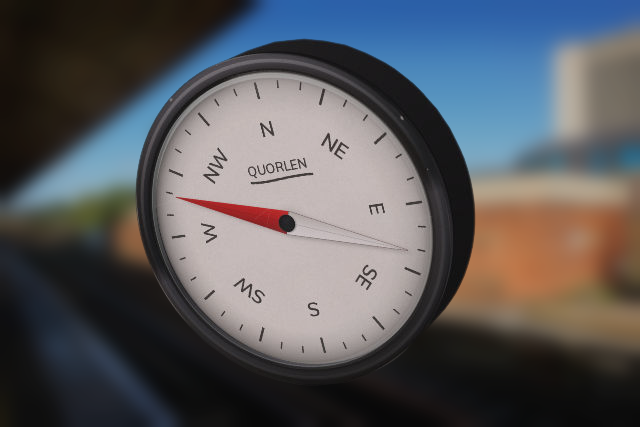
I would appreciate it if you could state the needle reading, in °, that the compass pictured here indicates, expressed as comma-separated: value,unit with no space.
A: 290,°
